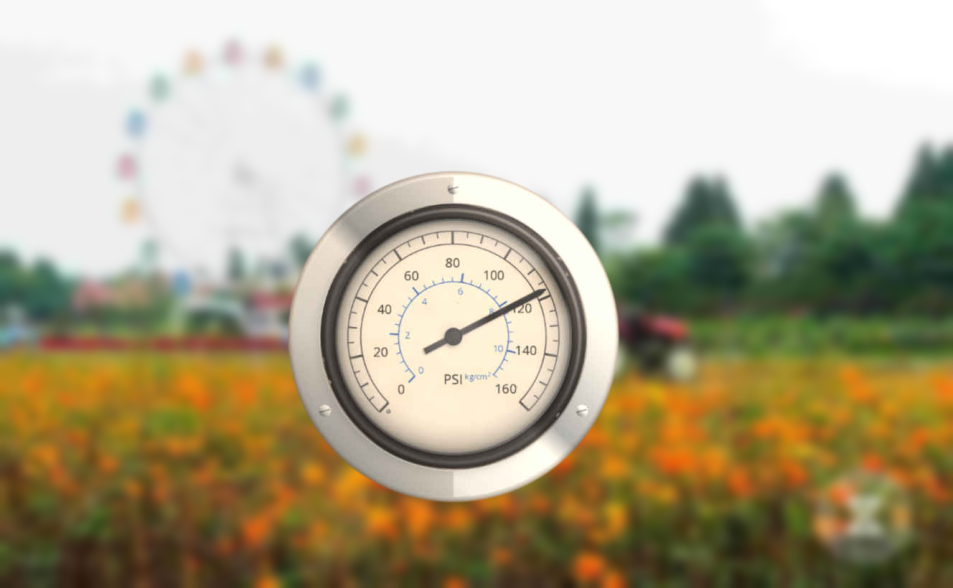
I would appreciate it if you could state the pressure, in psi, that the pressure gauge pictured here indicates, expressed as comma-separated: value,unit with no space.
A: 117.5,psi
